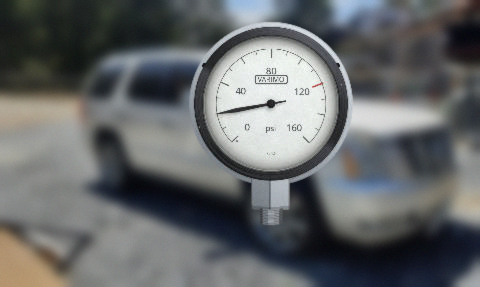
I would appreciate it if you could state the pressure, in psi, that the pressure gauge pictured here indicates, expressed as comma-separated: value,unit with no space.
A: 20,psi
